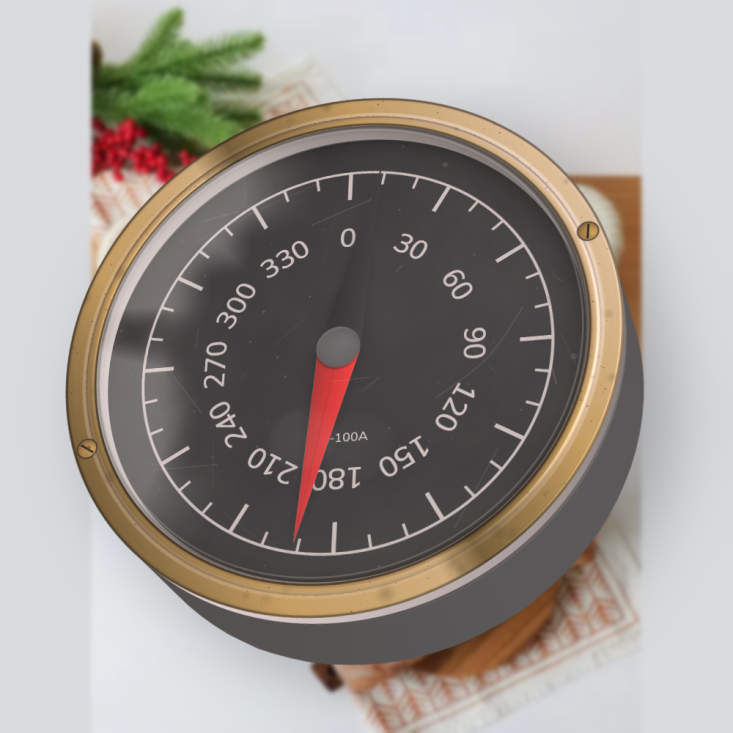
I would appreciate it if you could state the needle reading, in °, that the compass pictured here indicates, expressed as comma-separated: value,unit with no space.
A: 190,°
